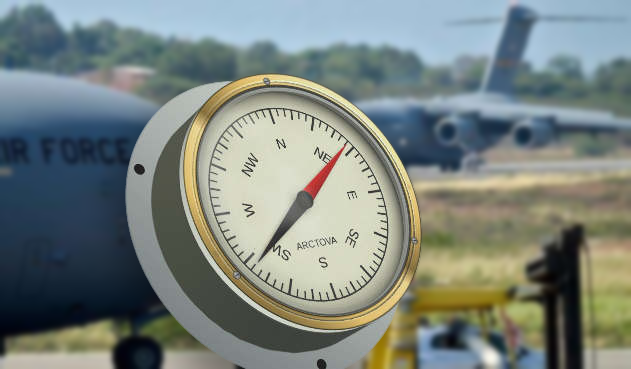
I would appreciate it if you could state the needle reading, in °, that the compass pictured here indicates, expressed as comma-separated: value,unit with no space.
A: 55,°
